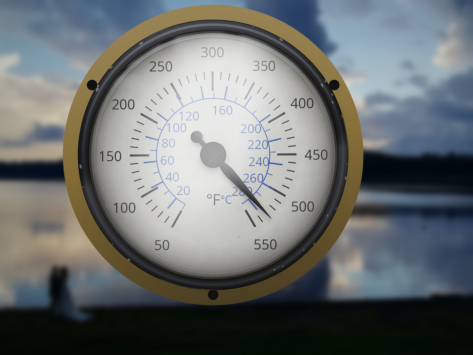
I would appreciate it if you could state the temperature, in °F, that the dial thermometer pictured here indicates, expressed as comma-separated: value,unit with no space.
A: 530,°F
